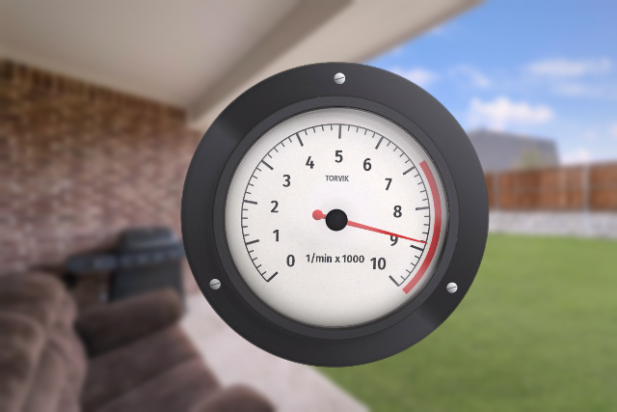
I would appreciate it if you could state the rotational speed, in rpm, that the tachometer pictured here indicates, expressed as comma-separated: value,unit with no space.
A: 8800,rpm
